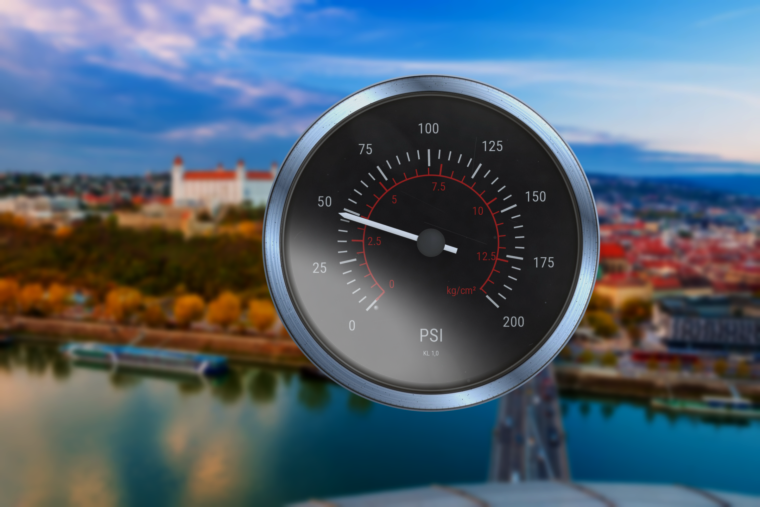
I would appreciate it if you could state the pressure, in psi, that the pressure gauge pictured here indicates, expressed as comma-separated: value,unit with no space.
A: 47.5,psi
